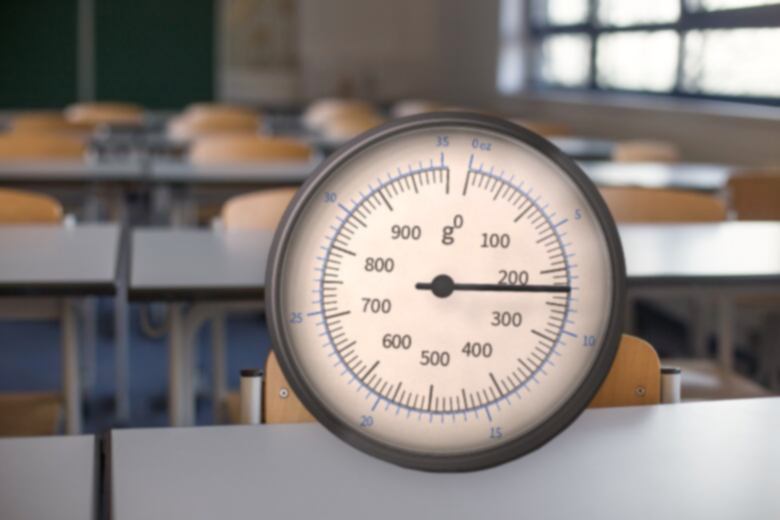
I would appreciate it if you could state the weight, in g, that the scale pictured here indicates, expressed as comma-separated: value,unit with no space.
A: 230,g
